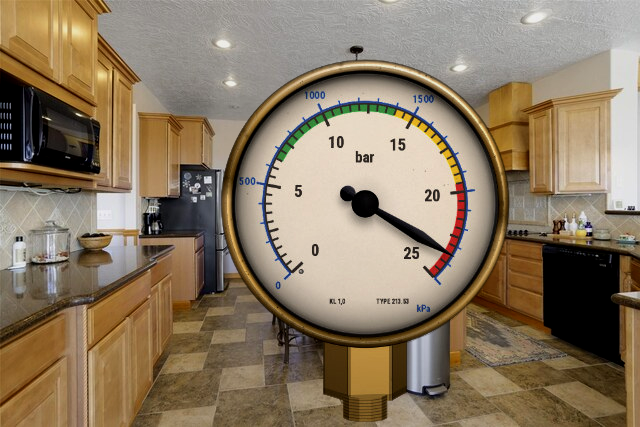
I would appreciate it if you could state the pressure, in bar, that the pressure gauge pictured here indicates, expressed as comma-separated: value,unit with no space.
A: 23.5,bar
